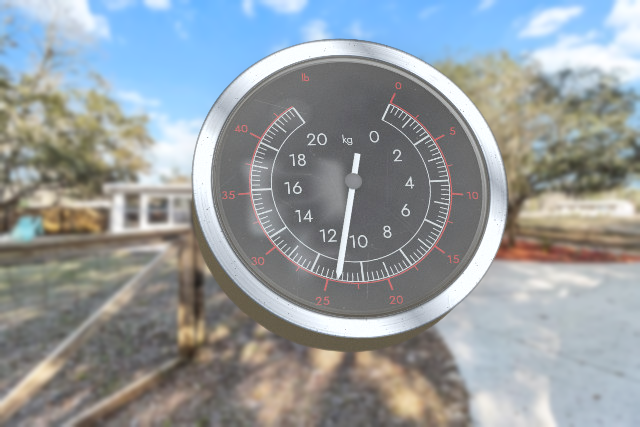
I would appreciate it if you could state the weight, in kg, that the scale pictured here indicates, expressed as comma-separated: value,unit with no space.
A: 11,kg
